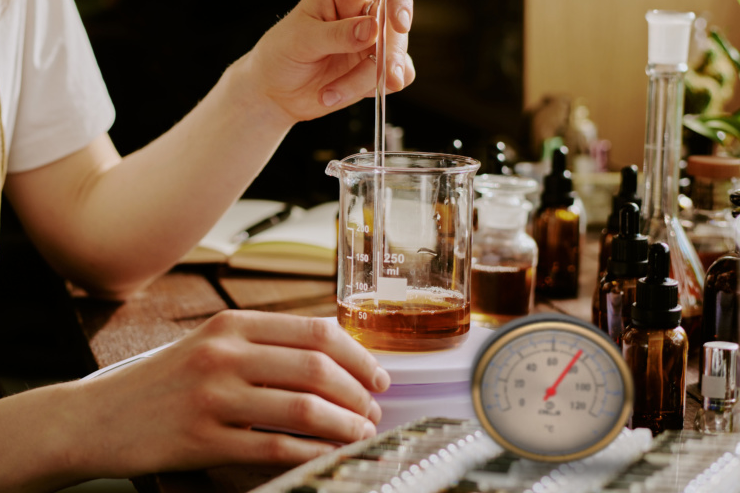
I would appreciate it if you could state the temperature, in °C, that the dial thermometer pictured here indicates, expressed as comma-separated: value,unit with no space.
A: 75,°C
